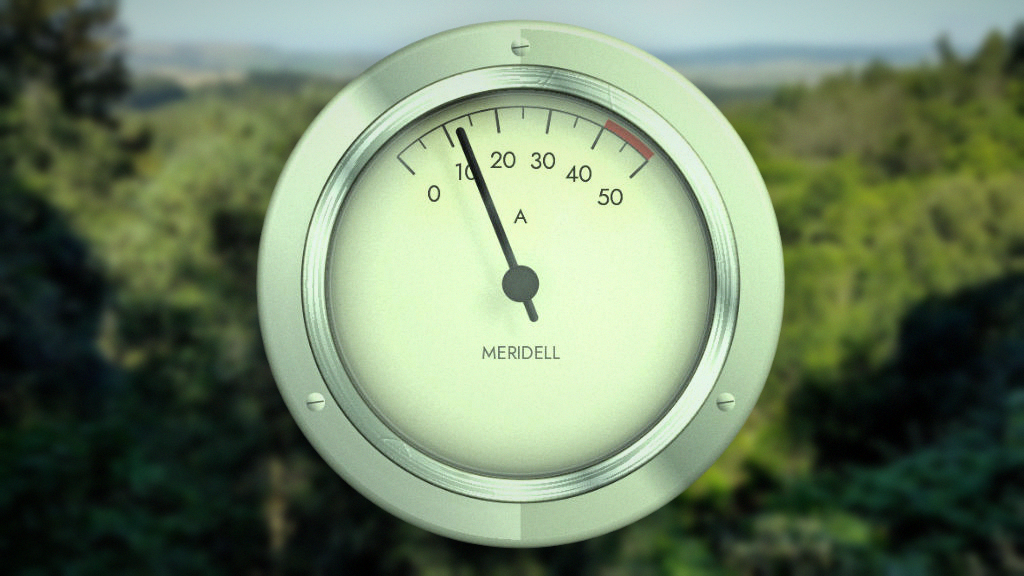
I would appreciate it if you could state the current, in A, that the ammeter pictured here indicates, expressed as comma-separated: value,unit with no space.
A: 12.5,A
